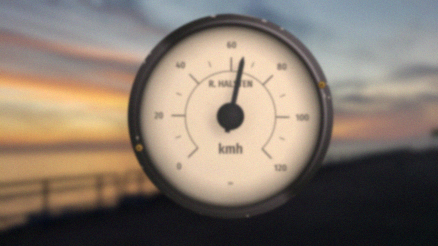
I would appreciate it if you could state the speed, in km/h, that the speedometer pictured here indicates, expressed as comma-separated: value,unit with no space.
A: 65,km/h
